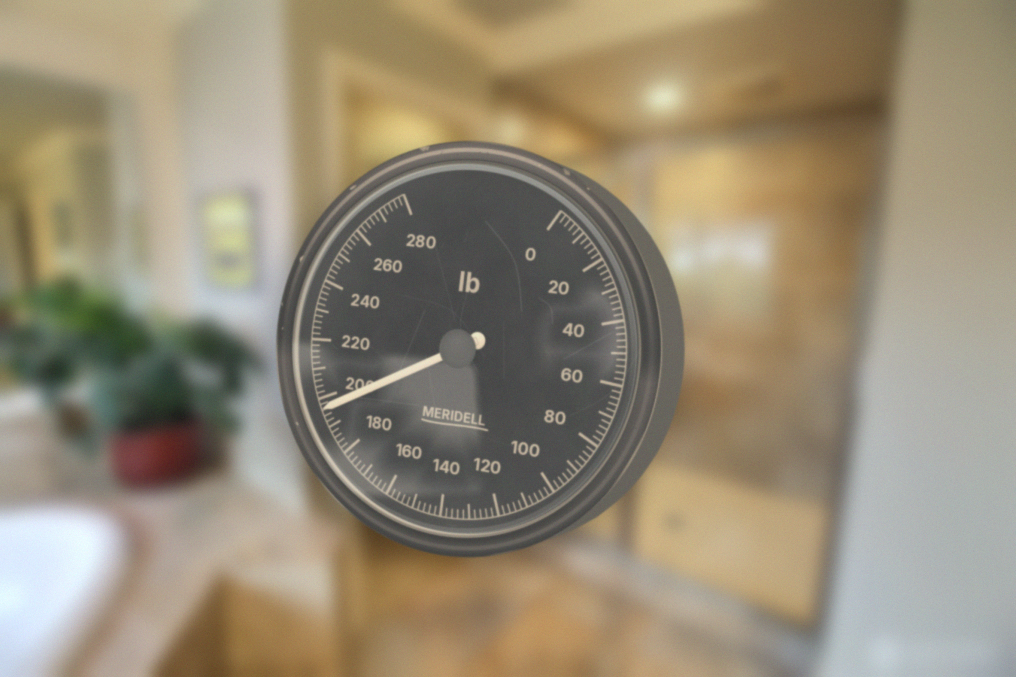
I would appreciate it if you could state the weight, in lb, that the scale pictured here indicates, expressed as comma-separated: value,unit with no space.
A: 196,lb
